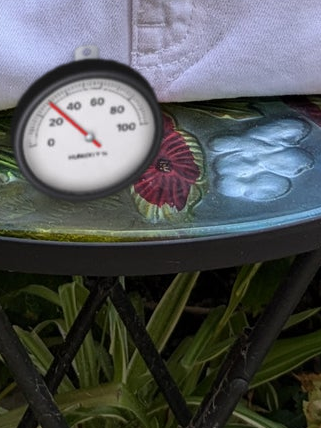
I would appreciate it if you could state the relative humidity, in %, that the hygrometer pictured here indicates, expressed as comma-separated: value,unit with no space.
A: 30,%
